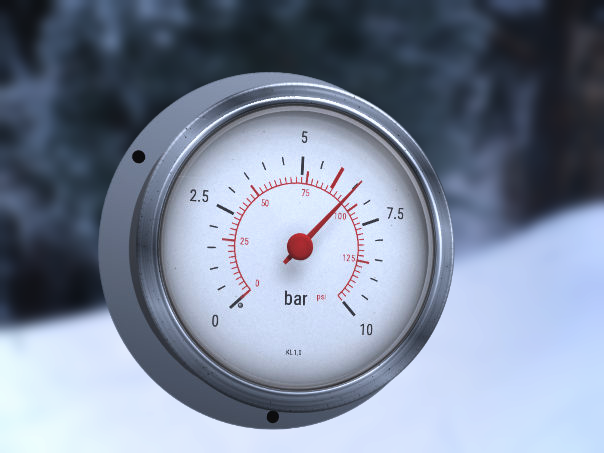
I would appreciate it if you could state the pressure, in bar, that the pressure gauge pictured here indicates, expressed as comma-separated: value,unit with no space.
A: 6.5,bar
